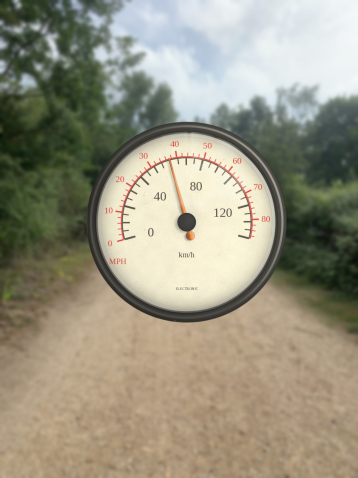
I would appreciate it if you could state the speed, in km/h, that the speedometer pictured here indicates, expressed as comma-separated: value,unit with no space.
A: 60,km/h
